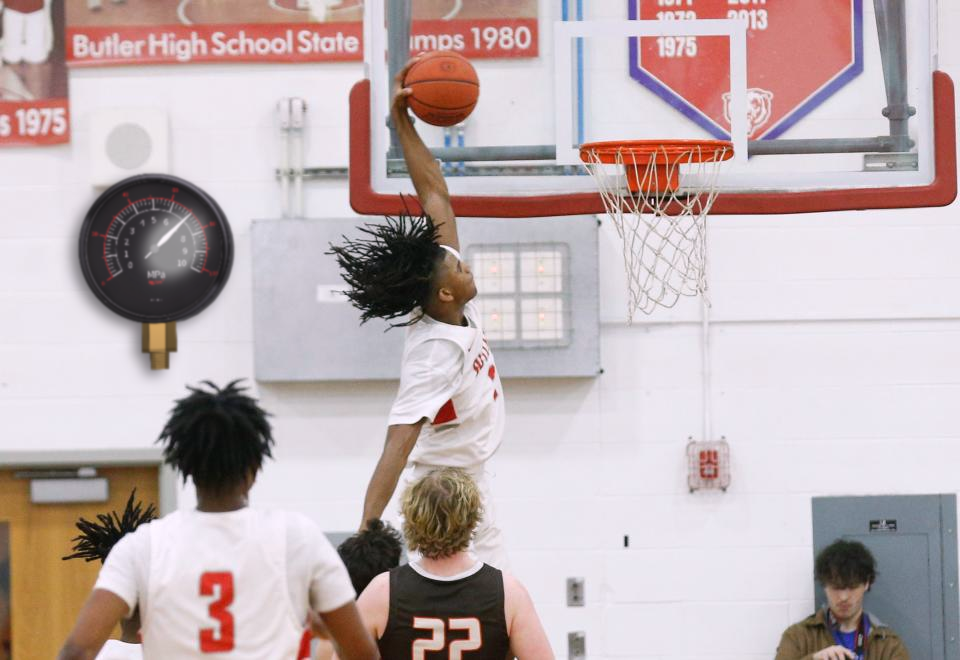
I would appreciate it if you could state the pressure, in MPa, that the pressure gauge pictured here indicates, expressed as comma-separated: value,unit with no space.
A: 7,MPa
